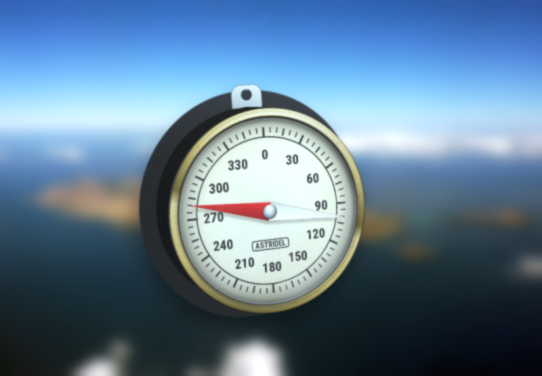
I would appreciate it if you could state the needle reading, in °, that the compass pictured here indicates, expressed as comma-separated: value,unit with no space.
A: 280,°
